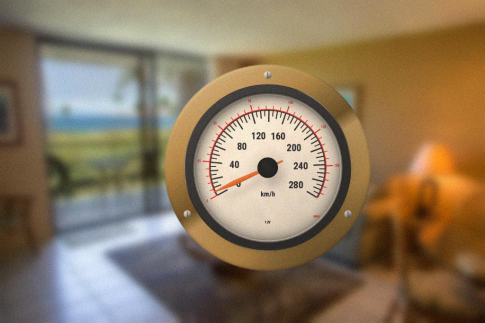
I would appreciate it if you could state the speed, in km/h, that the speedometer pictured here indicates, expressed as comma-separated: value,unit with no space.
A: 5,km/h
